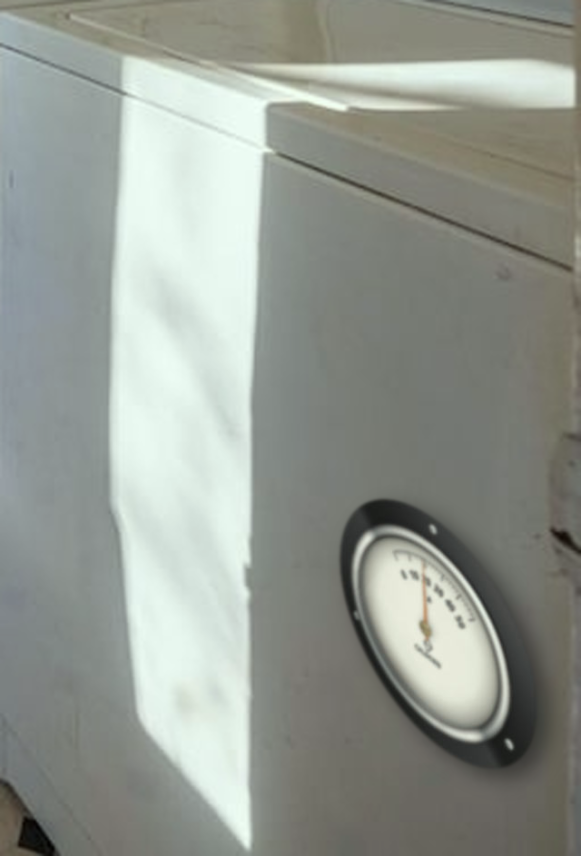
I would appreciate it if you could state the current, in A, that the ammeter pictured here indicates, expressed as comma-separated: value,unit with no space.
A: 20,A
